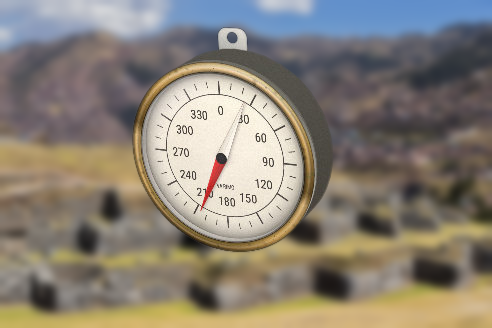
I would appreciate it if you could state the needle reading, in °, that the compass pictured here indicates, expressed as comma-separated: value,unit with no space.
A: 205,°
